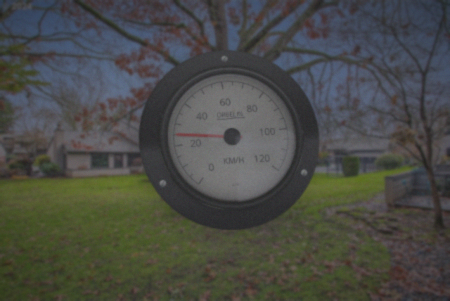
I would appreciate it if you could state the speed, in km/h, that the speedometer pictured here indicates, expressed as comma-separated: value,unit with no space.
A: 25,km/h
